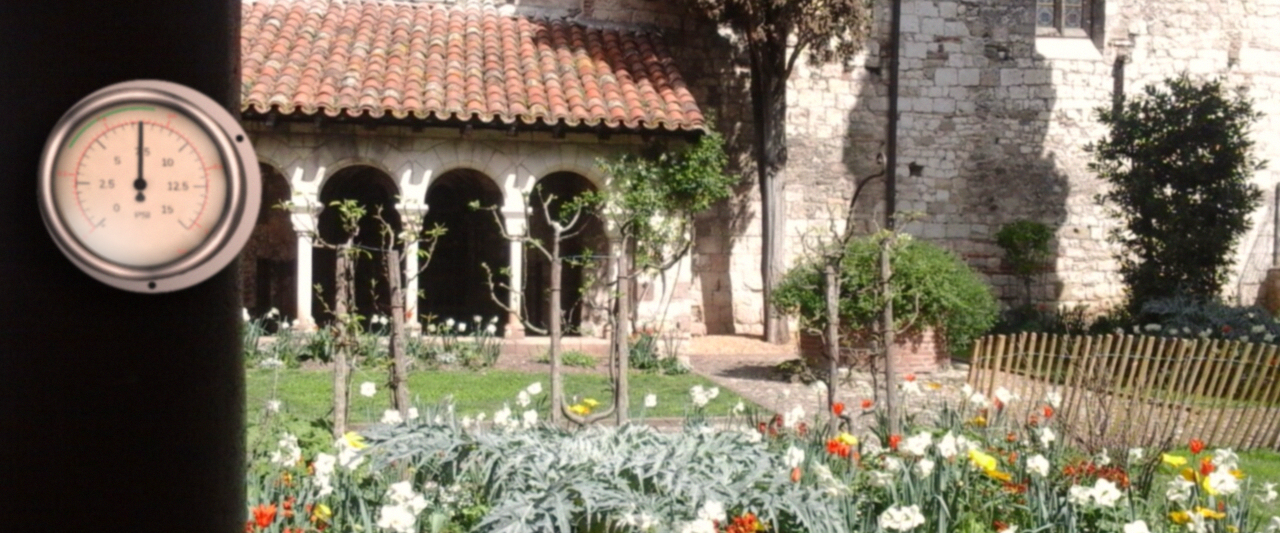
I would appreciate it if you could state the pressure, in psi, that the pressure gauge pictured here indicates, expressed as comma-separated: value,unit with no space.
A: 7.5,psi
